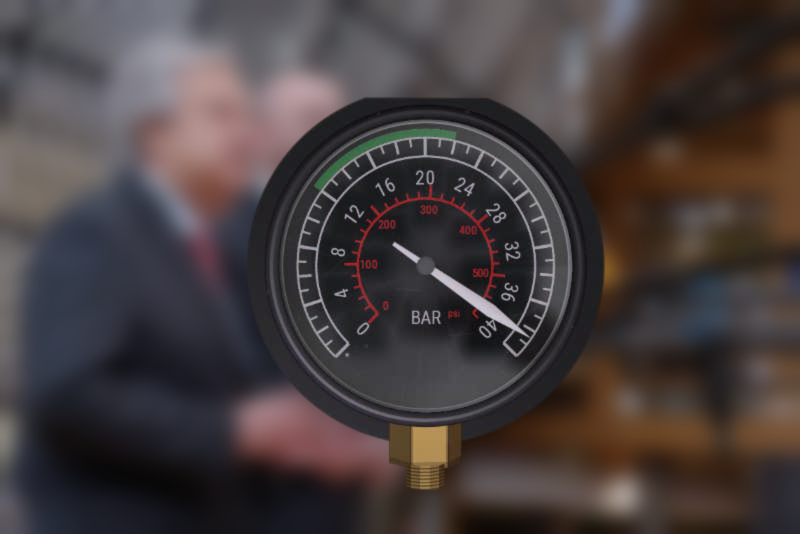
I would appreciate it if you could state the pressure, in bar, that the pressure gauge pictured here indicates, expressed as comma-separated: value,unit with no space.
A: 38.5,bar
